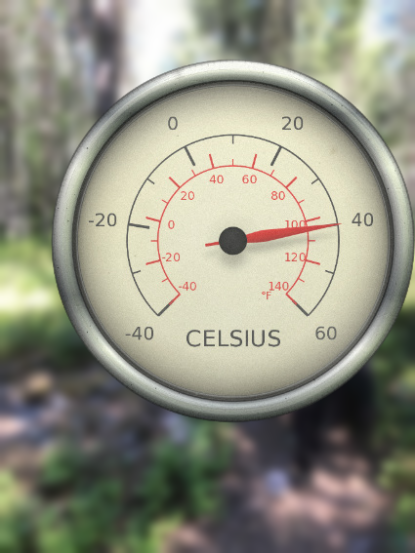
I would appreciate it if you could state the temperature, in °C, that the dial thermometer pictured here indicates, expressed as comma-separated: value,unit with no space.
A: 40,°C
